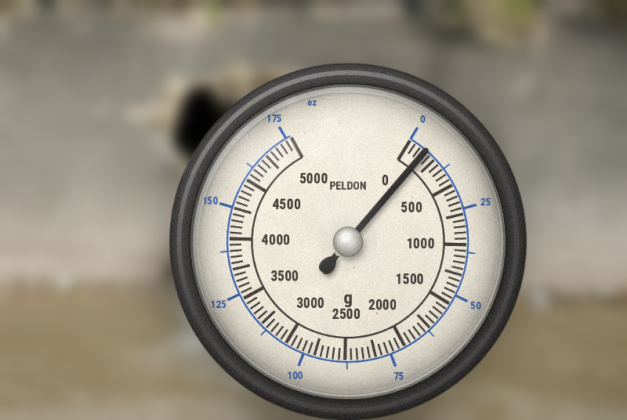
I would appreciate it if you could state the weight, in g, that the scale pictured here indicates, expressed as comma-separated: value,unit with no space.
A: 150,g
